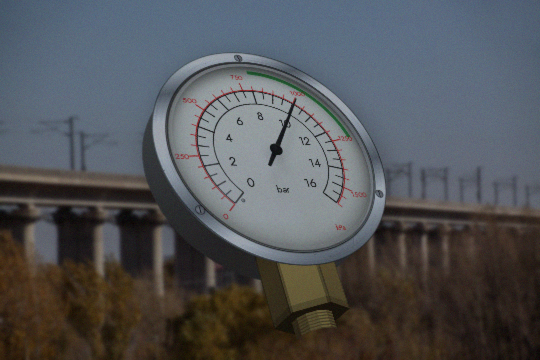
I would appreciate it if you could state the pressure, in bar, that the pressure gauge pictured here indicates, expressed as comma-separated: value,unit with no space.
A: 10,bar
